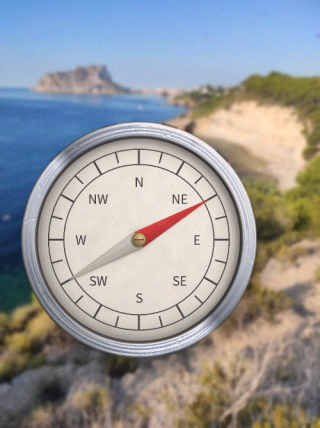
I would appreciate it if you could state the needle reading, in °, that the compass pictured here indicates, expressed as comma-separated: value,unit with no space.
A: 60,°
